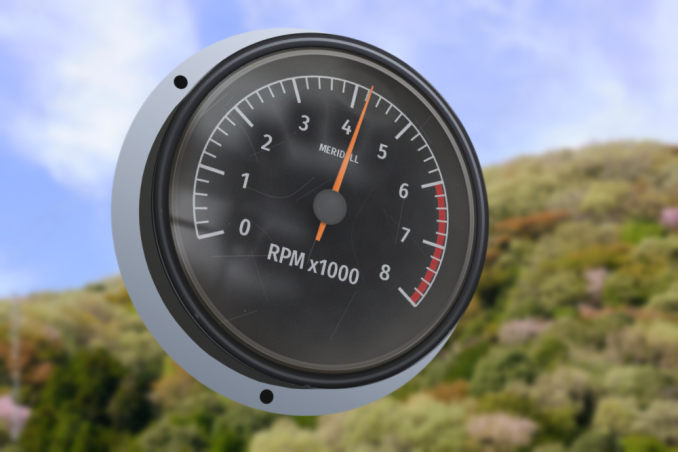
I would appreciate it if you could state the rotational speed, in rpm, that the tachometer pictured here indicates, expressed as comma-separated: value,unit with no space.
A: 4200,rpm
